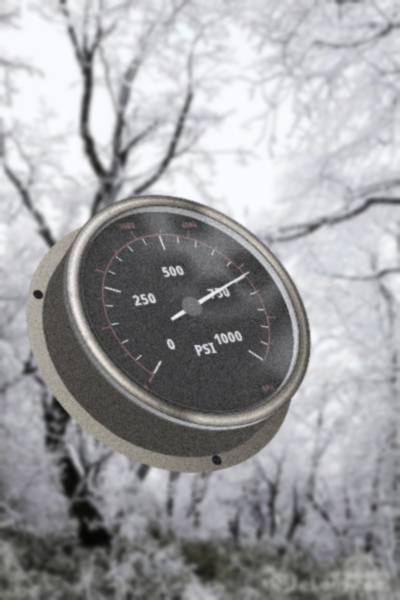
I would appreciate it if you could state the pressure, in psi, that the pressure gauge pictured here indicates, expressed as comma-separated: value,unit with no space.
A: 750,psi
